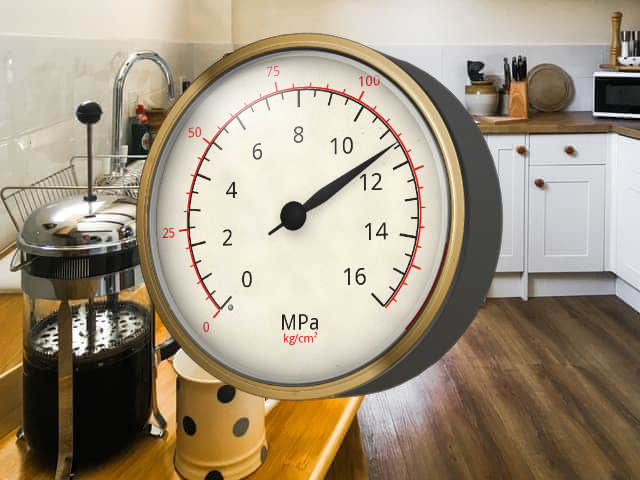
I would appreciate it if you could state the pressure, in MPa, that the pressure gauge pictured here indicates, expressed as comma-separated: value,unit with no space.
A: 11.5,MPa
